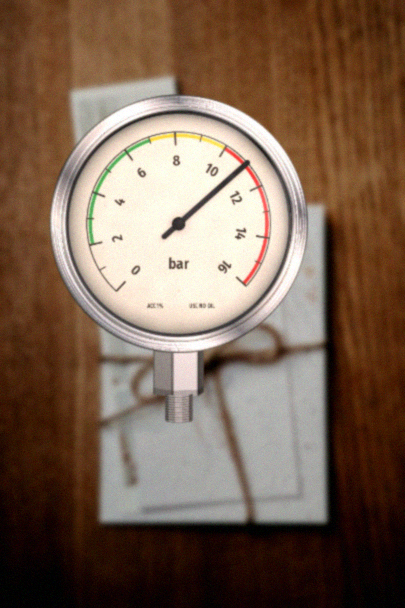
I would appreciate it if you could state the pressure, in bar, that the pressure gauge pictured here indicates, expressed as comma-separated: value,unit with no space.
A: 11,bar
